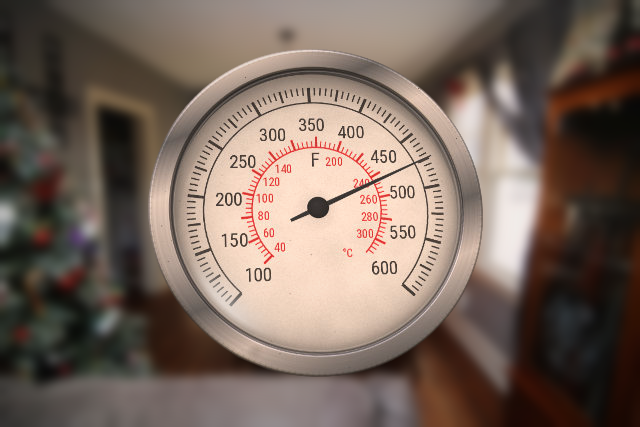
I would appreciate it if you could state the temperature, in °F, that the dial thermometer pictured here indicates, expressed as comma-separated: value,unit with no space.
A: 475,°F
